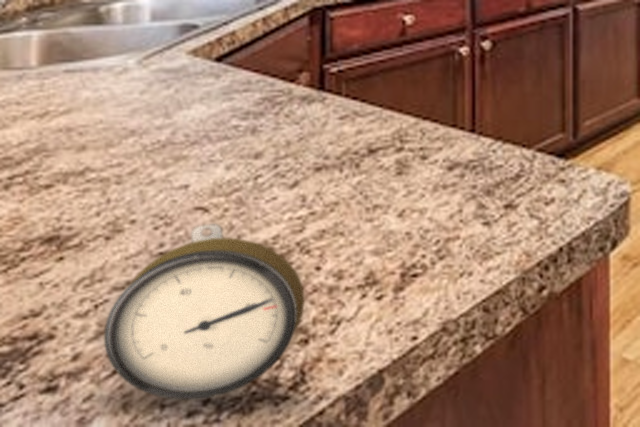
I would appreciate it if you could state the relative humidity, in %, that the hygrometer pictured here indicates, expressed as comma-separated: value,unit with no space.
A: 80,%
